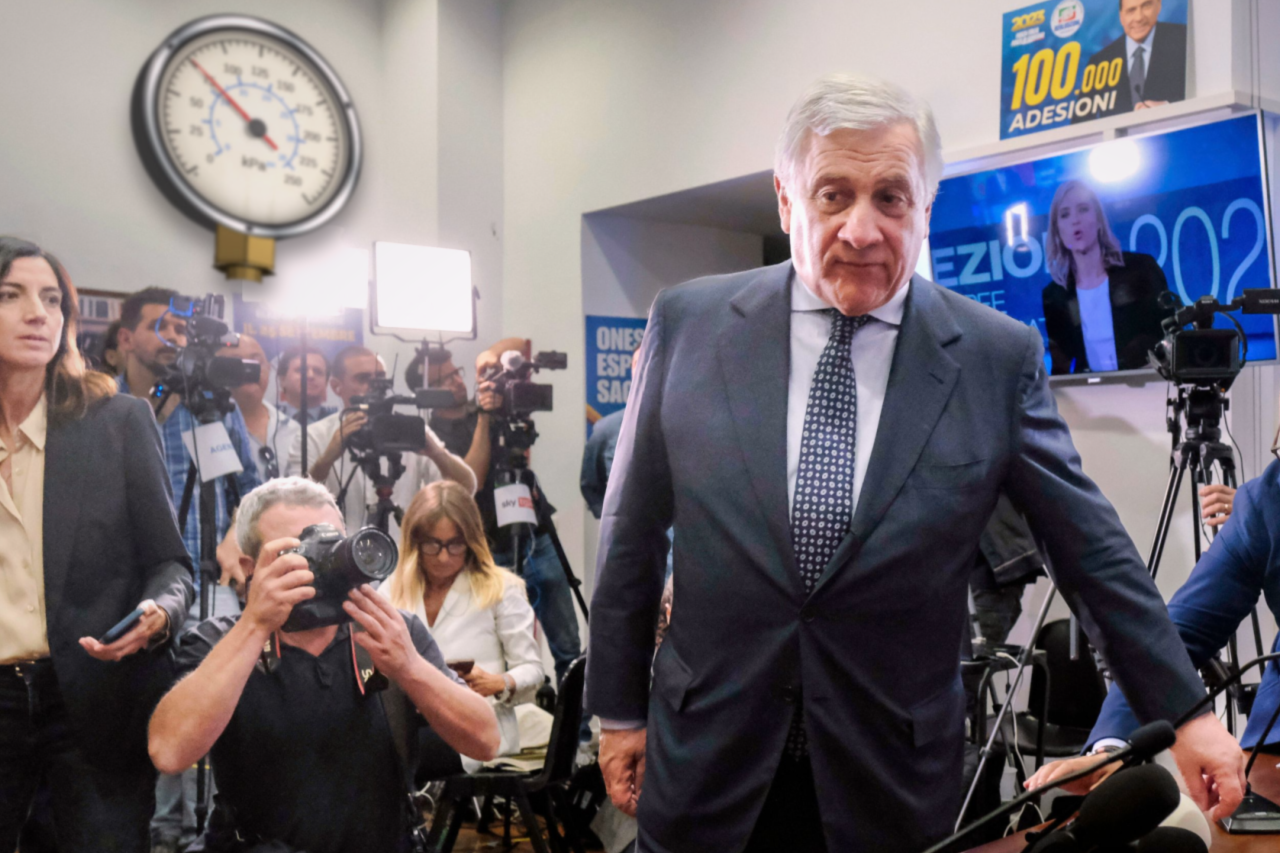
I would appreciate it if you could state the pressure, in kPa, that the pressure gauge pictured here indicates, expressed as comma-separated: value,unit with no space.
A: 75,kPa
